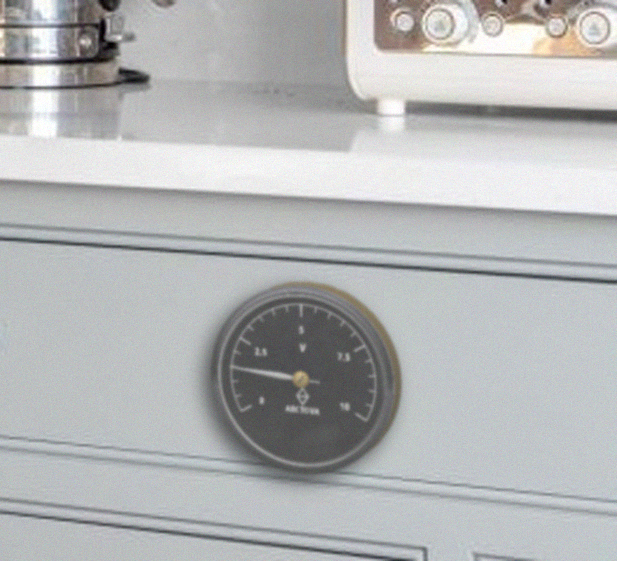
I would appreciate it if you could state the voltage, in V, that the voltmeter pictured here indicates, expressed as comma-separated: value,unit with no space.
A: 1.5,V
